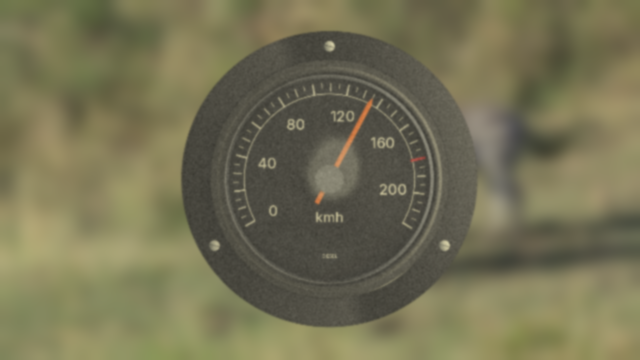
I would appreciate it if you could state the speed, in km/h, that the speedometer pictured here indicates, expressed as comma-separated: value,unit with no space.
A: 135,km/h
